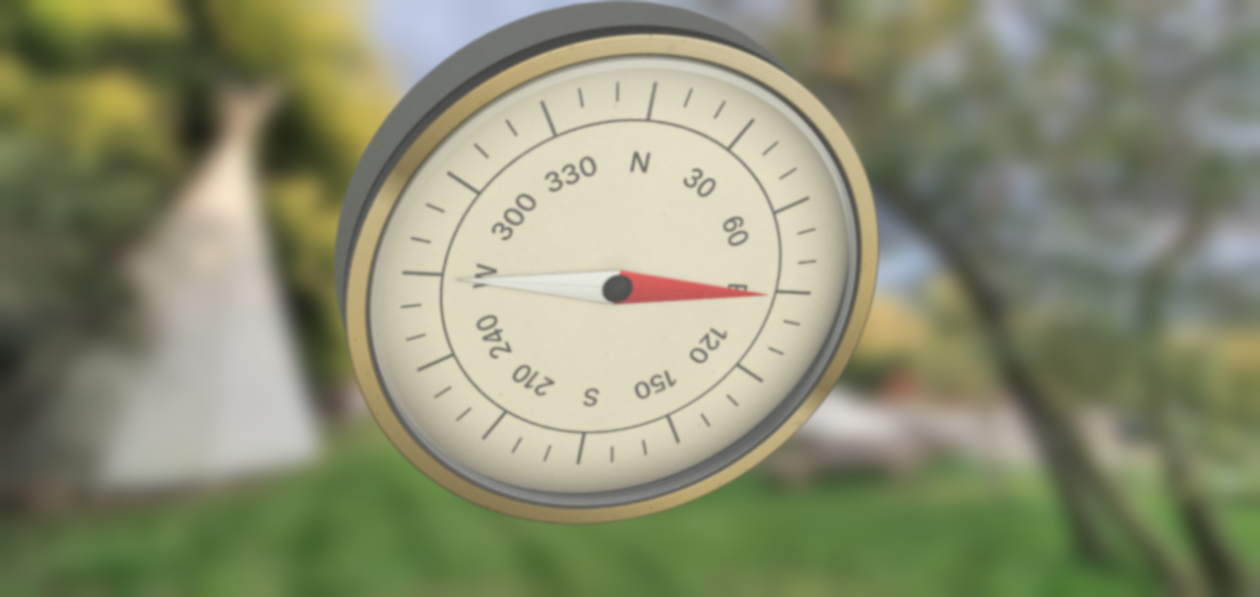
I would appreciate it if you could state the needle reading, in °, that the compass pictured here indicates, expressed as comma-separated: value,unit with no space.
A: 90,°
